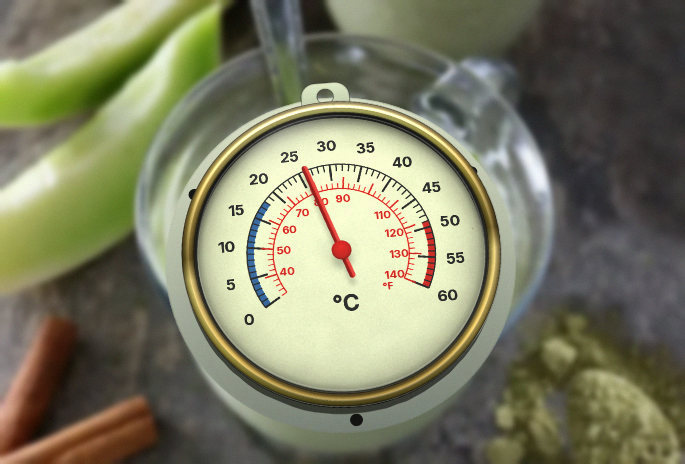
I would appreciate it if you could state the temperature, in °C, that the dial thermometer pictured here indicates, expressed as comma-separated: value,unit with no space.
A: 26,°C
